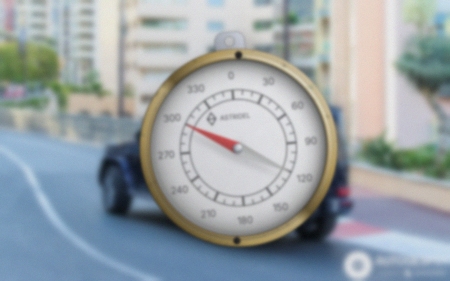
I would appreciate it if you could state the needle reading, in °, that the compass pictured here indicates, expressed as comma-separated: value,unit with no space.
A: 300,°
